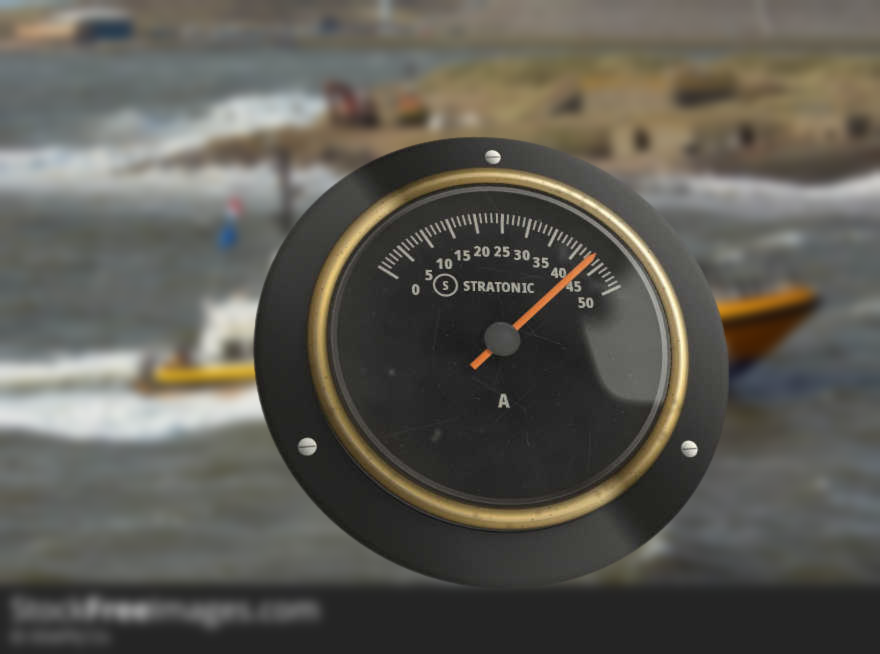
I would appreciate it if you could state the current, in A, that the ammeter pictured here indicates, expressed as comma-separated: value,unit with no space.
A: 43,A
